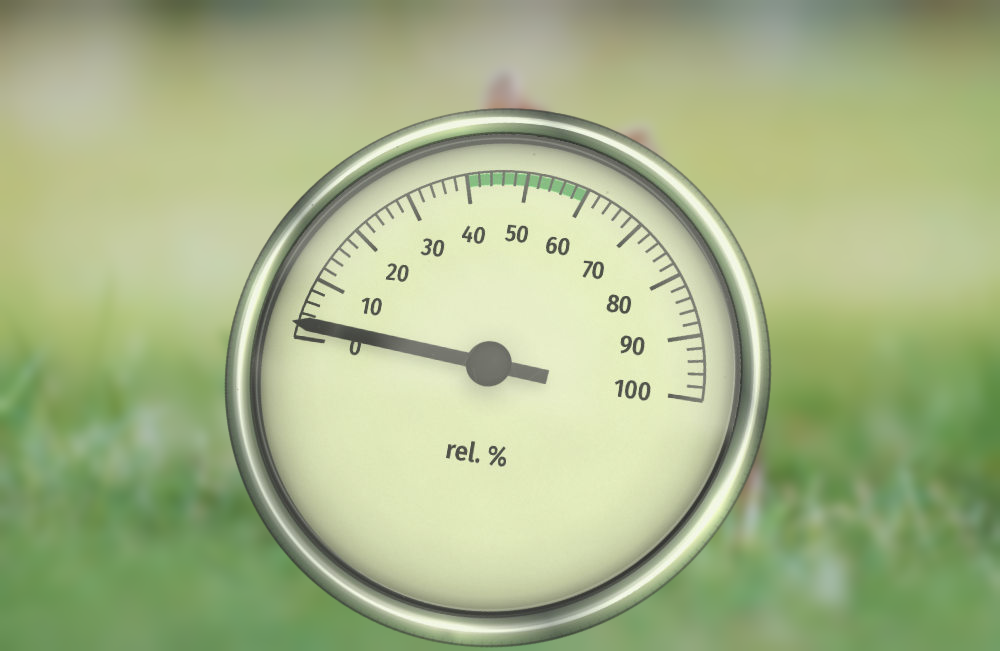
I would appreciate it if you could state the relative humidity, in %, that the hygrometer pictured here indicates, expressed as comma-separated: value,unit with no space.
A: 2,%
